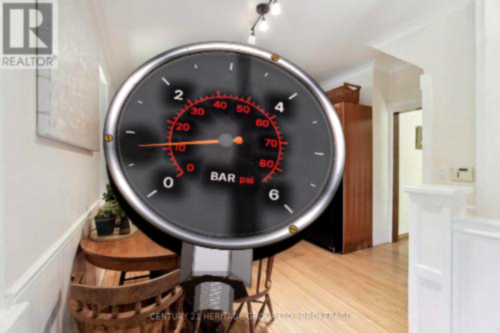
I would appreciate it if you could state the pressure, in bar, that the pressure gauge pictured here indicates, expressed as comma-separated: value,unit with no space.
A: 0.75,bar
